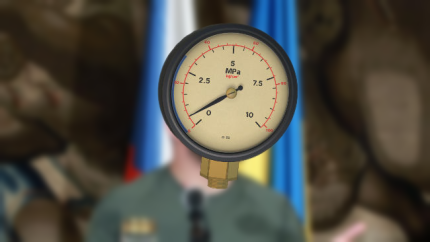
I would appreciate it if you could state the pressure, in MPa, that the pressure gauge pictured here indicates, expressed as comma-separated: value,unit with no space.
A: 0.5,MPa
